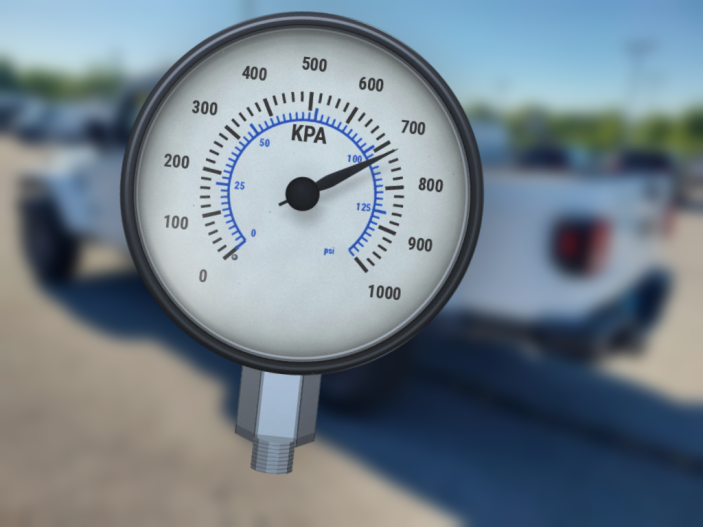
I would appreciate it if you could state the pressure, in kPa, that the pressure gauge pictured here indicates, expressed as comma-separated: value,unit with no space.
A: 720,kPa
